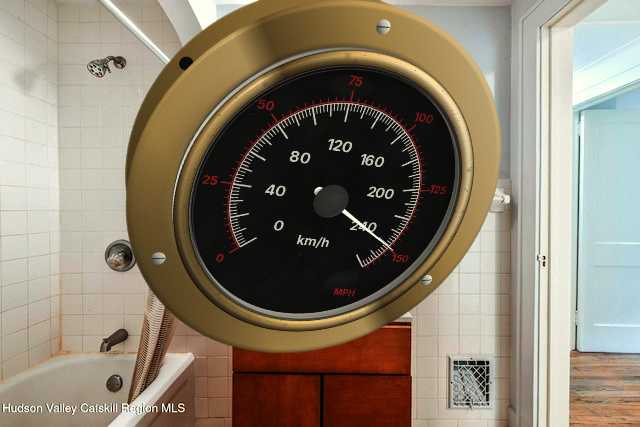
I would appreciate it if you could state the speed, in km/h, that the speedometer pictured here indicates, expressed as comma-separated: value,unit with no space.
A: 240,km/h
